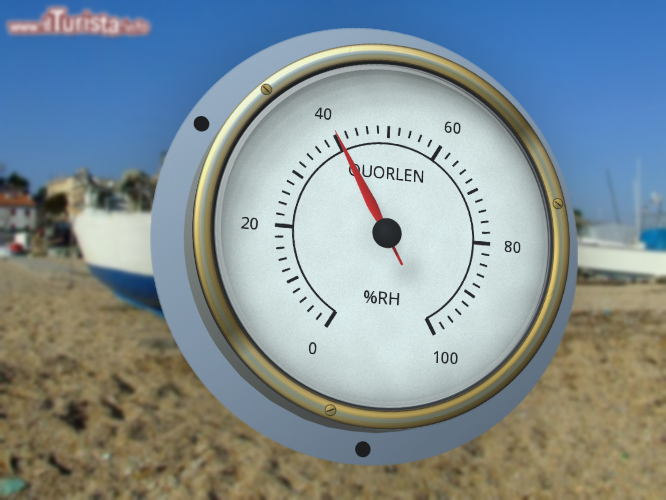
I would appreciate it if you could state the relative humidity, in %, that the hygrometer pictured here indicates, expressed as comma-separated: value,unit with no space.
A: 40,%
